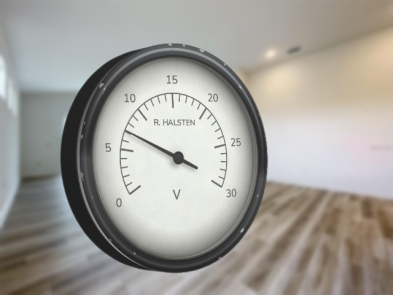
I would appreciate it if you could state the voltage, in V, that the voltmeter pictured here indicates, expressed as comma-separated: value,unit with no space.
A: 7,V
